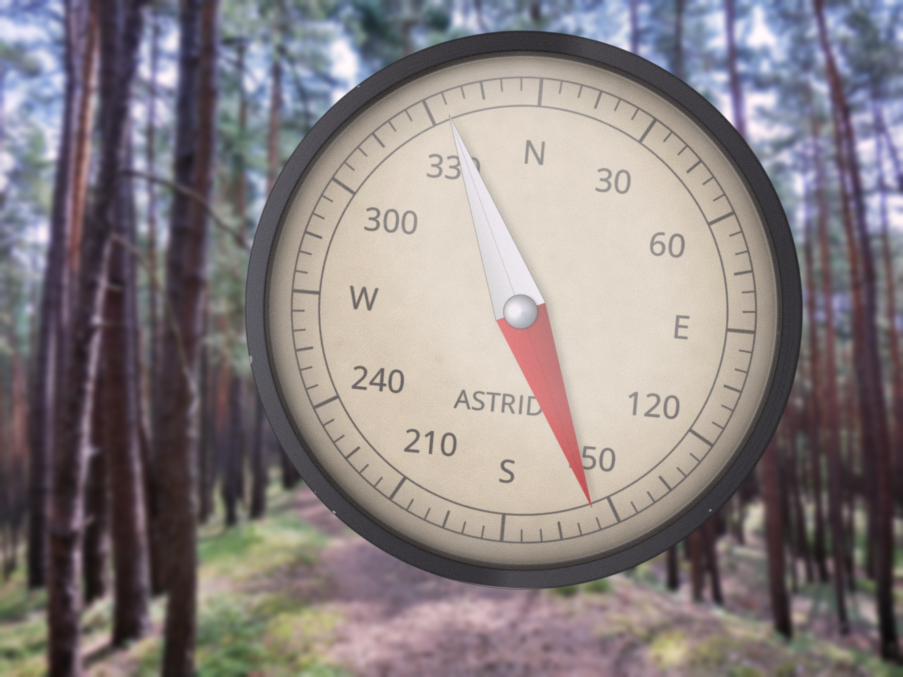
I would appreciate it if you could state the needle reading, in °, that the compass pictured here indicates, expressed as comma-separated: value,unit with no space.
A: 155,°
